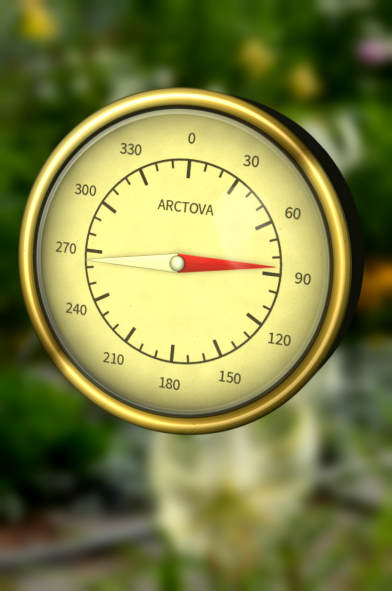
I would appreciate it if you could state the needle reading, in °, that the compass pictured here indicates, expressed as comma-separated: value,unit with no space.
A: 85,°
